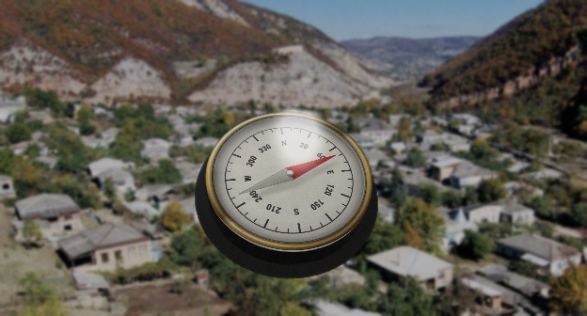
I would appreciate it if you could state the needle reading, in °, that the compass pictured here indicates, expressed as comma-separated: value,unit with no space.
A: 70,°
